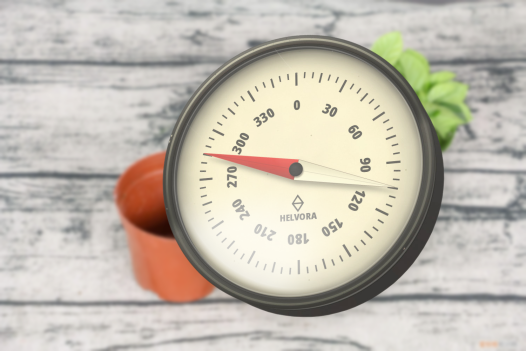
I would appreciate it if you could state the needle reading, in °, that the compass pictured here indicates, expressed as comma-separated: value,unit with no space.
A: 285,°
